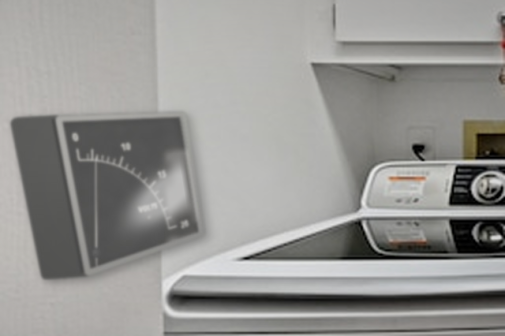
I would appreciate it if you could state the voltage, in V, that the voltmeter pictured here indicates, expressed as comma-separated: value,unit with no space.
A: 5,V
